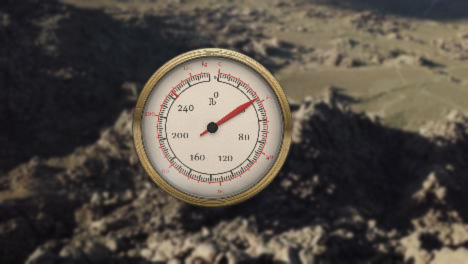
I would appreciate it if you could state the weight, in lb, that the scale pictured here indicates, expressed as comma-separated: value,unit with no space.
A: 40,lb
